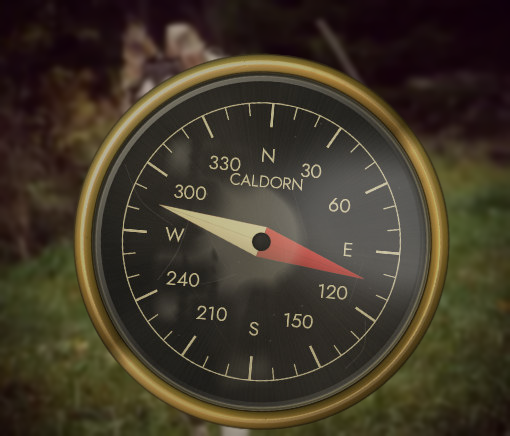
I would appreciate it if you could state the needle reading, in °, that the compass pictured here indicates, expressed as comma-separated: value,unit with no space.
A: 105,°
